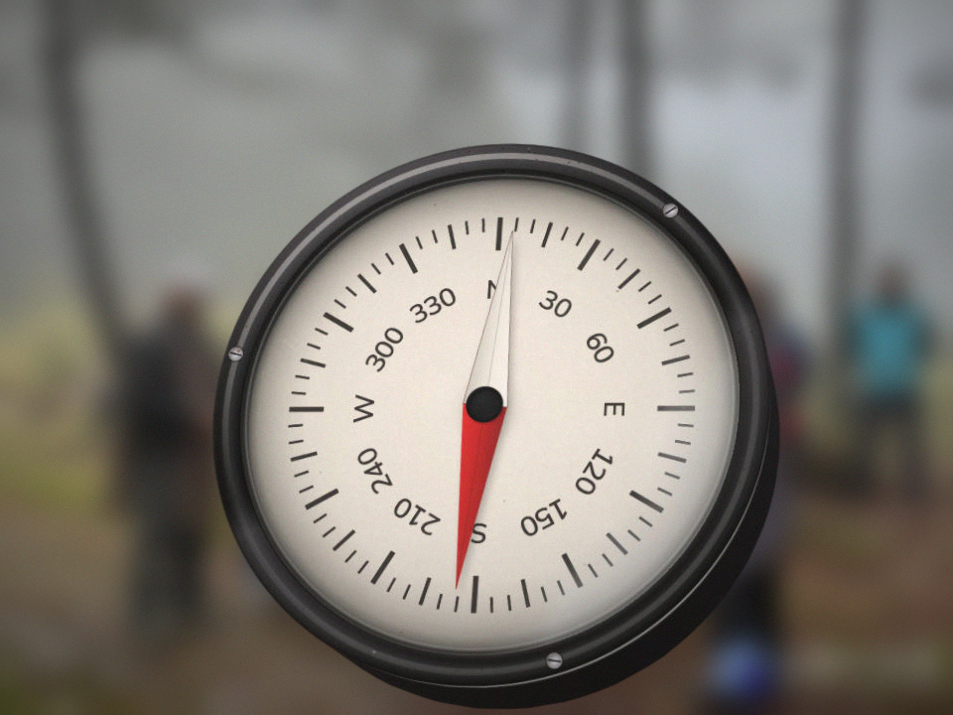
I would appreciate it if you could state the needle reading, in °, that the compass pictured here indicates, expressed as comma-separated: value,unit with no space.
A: 185,°
